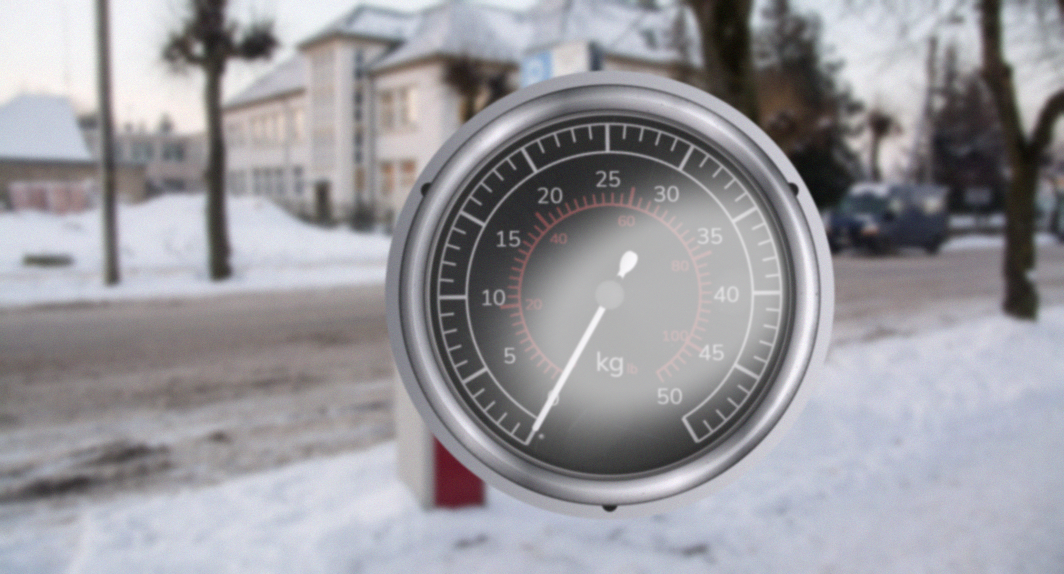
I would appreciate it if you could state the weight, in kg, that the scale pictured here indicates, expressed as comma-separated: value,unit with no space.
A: 0,kg
